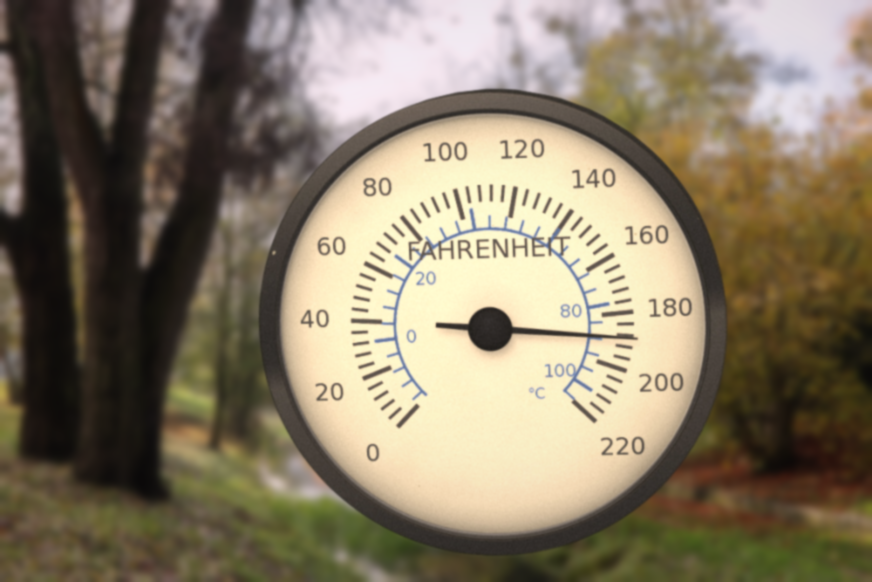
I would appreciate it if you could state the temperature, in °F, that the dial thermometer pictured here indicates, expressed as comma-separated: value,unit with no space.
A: 188,°F
